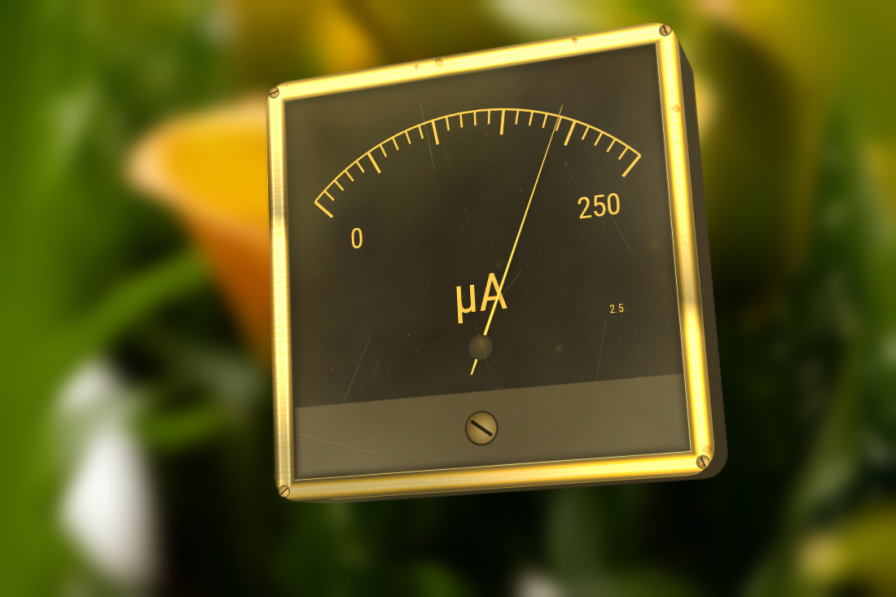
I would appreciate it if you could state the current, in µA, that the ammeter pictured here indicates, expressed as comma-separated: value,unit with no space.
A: 190,µA
